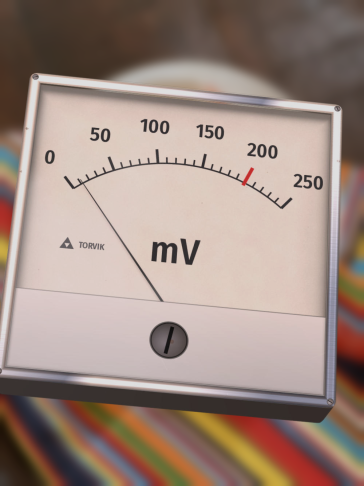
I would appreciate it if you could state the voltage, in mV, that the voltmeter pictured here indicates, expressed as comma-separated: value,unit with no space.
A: 10,mV
